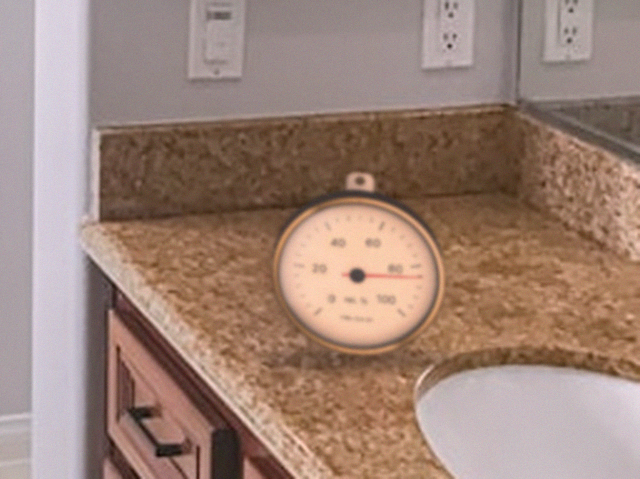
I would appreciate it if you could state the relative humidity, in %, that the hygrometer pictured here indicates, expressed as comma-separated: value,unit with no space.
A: 84,%
